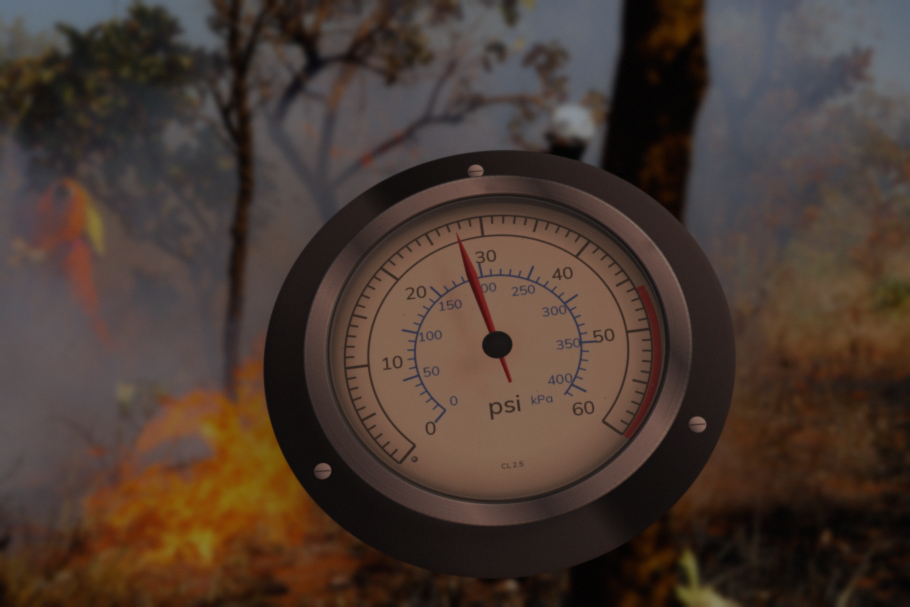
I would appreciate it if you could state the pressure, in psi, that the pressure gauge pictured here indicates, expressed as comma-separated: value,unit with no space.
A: 27.5,psi
